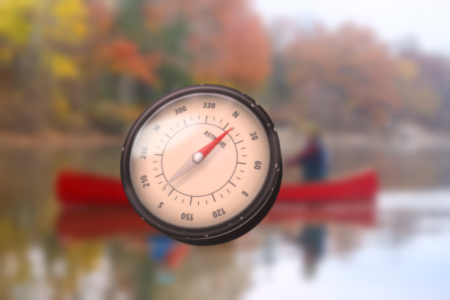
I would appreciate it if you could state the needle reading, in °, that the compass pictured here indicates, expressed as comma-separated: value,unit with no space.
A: 10,°
